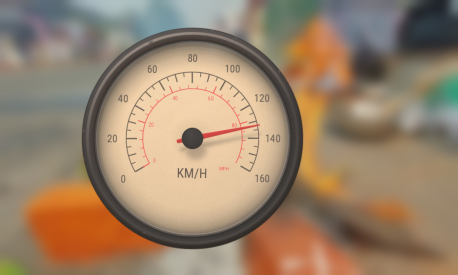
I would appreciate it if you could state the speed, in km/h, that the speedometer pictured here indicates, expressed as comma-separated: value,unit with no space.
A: 132.5,km/h
